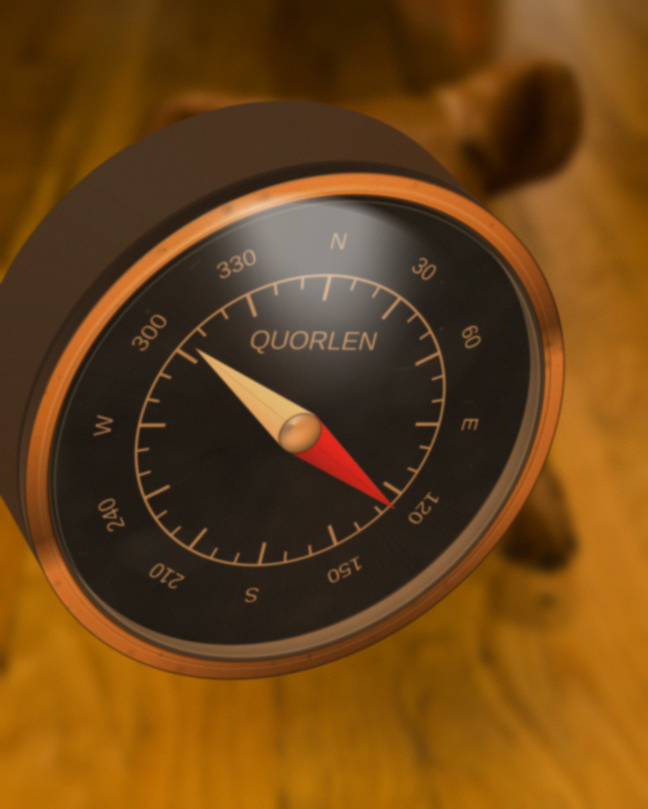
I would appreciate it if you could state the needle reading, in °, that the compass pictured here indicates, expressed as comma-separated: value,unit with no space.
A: 125,°
